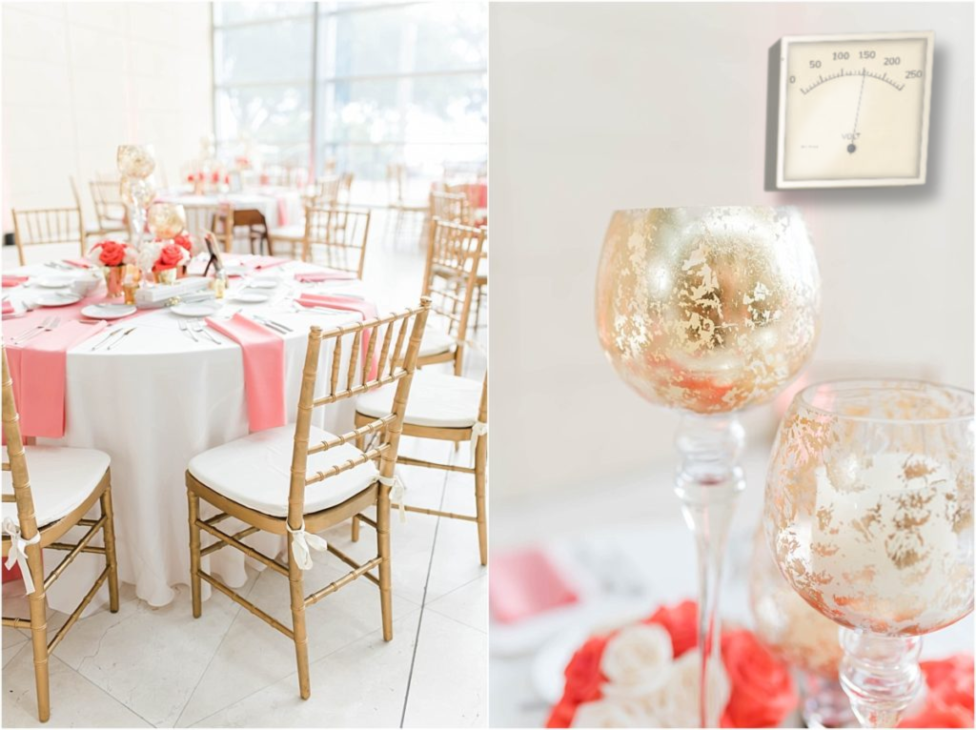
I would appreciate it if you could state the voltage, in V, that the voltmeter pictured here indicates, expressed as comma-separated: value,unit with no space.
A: 150,V
